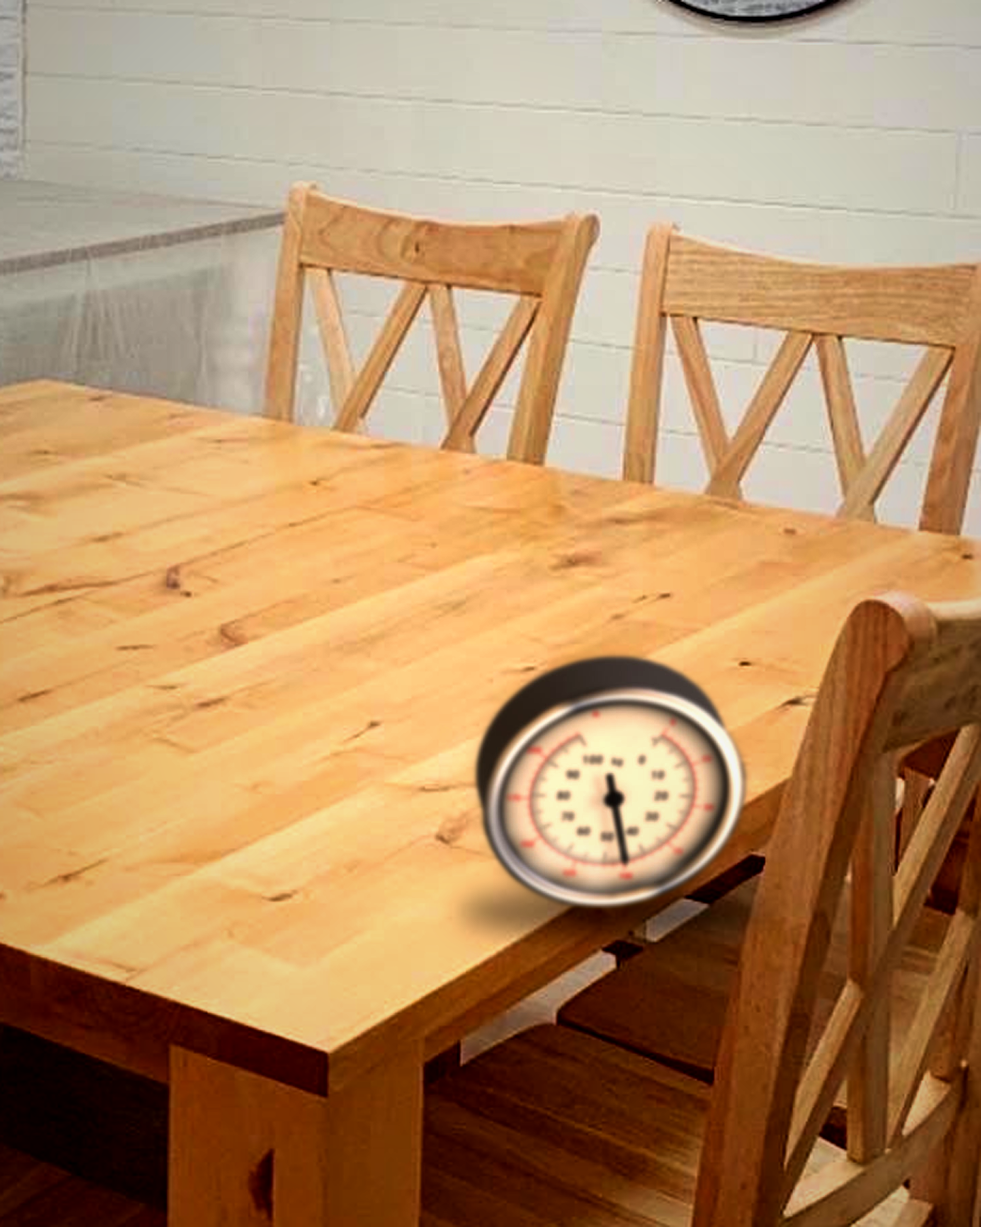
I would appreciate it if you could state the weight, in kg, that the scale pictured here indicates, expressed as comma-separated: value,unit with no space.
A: 45,kg
